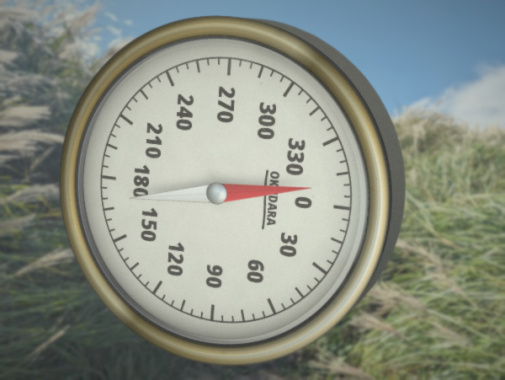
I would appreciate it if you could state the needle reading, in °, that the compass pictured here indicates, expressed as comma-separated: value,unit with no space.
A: 350,°
